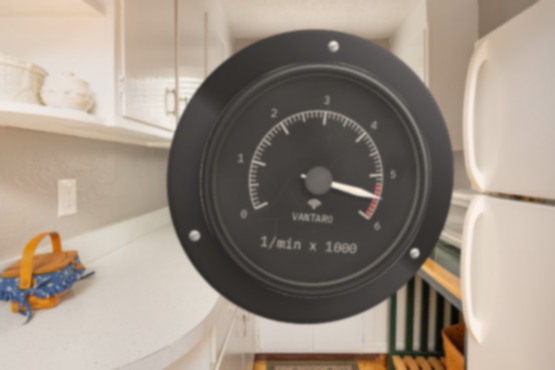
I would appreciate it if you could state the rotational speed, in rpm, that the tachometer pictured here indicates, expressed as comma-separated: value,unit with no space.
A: 5500,rpm
